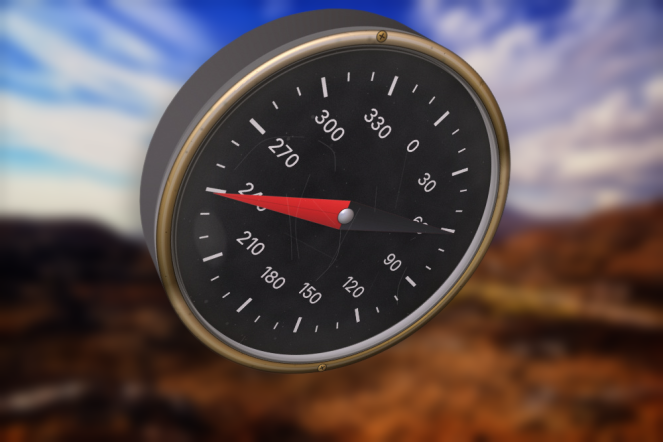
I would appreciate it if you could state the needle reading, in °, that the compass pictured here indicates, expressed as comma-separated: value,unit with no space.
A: 240,°
